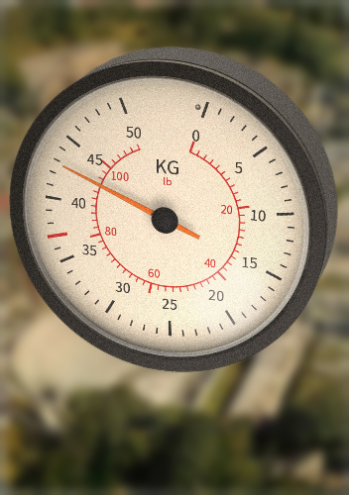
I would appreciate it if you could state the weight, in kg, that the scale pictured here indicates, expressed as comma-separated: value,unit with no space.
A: 43,kg
